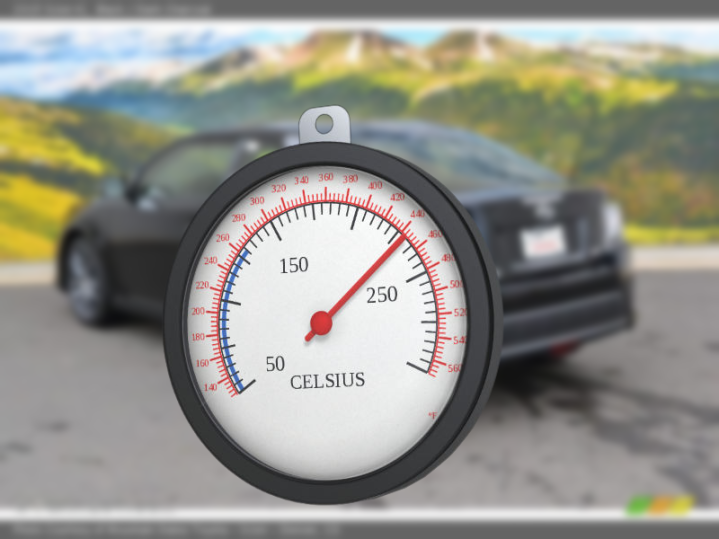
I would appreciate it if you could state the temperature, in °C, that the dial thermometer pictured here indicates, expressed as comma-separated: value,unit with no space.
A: 230,°C
